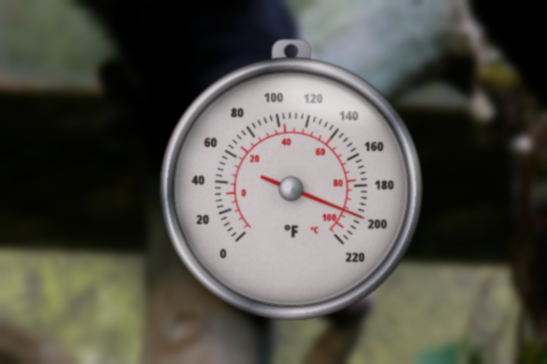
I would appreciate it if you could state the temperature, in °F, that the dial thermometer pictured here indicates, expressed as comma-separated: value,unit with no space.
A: 200,°F
